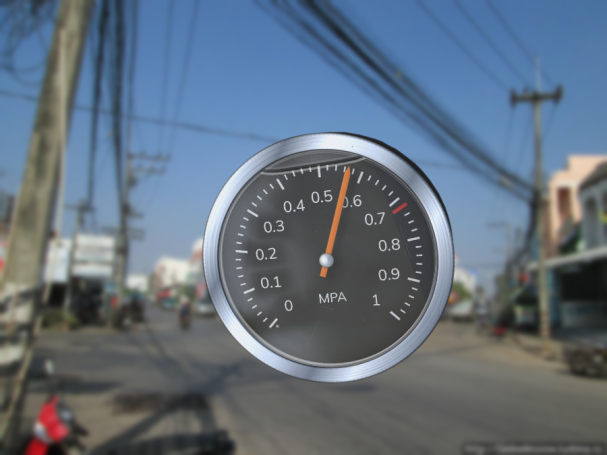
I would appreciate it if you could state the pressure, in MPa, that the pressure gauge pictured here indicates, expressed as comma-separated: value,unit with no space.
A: 0.57,MPa
